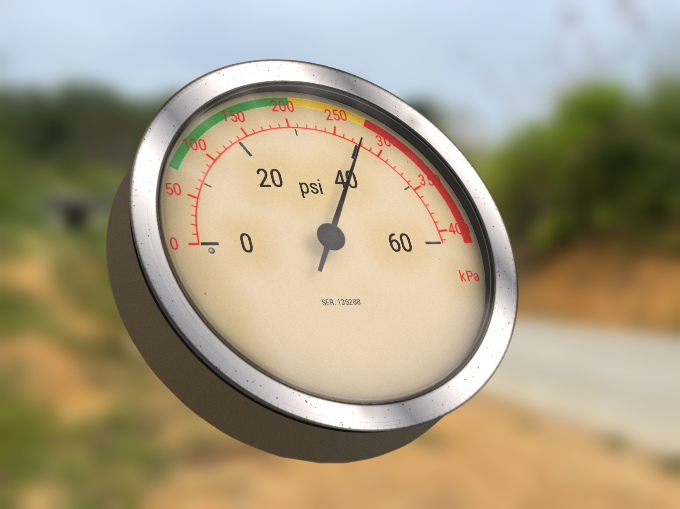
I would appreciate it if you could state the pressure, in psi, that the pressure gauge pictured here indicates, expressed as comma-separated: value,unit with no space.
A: 40,psi
